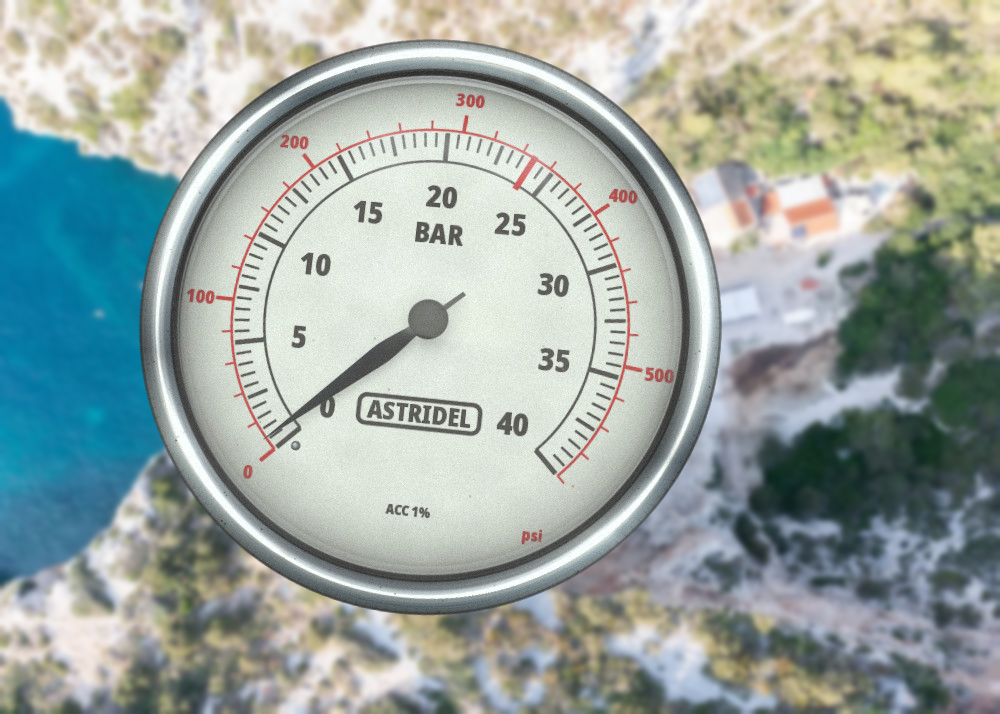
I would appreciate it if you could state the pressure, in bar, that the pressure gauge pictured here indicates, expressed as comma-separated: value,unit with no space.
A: 0.5,bar
